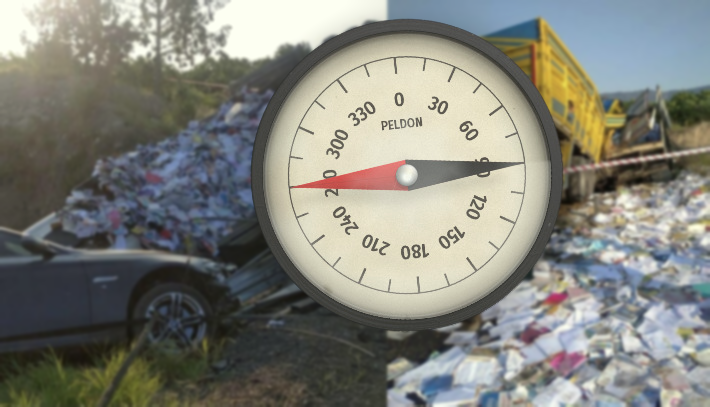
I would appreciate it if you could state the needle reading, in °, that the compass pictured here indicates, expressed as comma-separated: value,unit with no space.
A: 270,°
